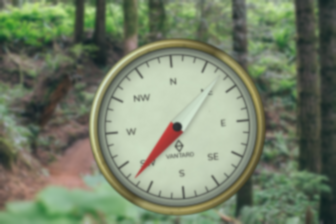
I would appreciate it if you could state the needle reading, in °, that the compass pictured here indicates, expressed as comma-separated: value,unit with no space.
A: 225,°
